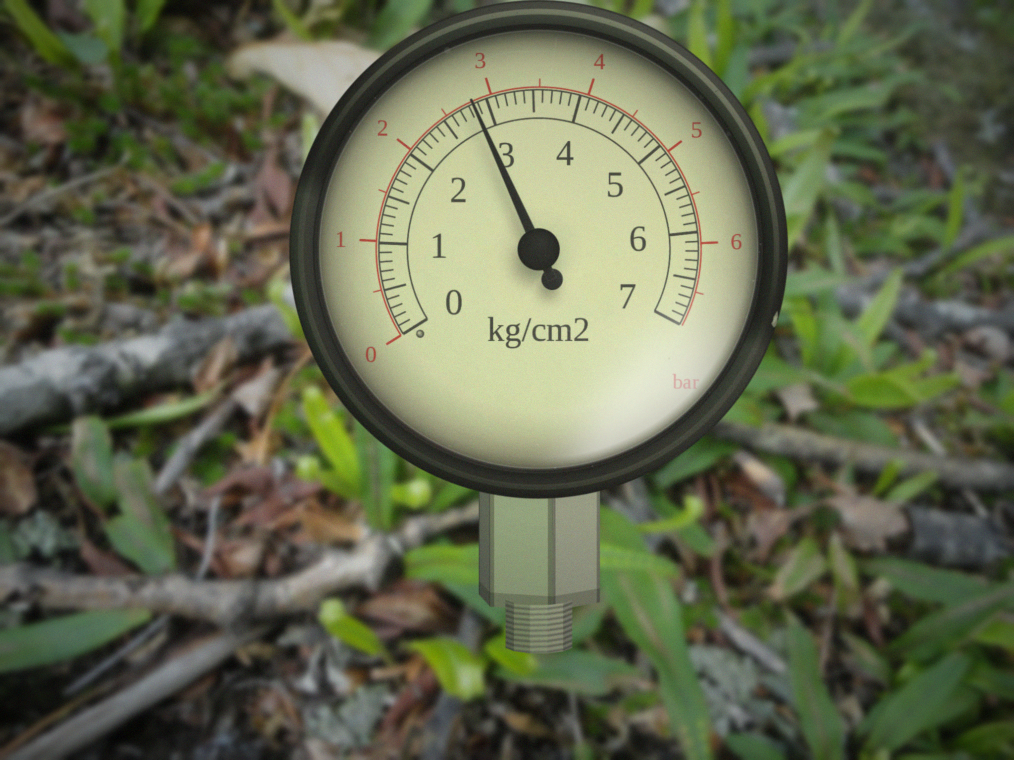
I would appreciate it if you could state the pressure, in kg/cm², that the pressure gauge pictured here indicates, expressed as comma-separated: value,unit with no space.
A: 2.85,kg/cm²
